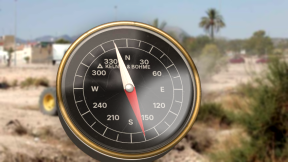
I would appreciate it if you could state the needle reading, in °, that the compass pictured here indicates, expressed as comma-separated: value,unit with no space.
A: 165,°
